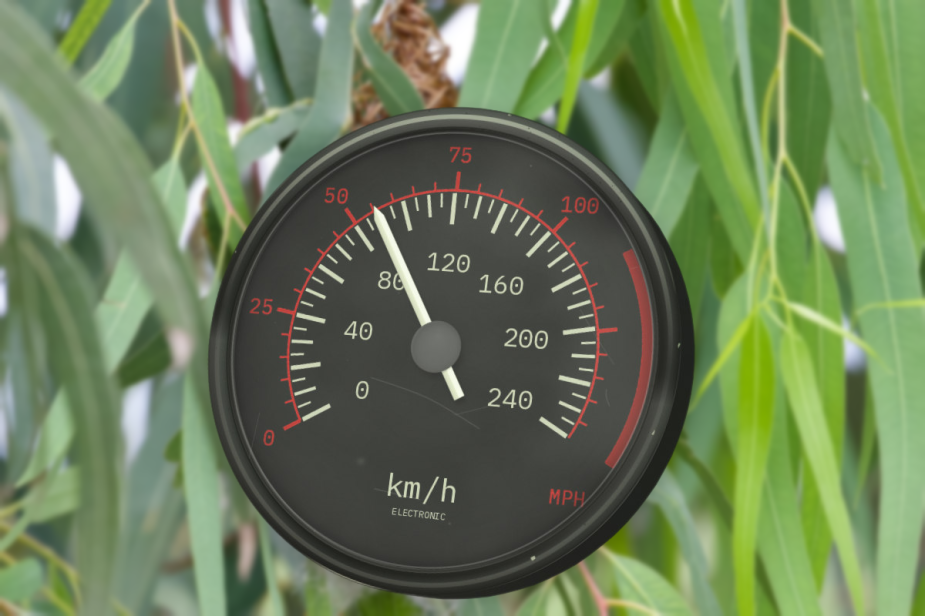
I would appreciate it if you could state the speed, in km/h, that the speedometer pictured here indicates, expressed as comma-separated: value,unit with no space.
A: 90,km/h
